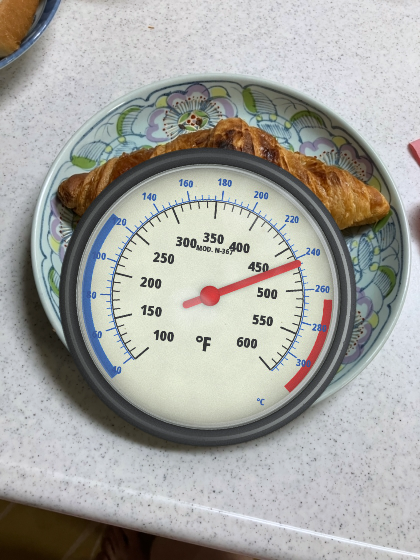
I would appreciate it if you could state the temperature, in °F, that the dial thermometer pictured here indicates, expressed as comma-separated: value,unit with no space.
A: 470,°F
